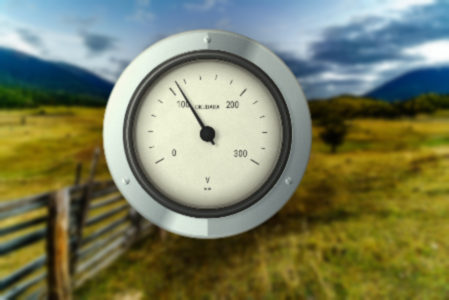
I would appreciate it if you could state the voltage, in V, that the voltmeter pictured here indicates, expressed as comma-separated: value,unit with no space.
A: 110,V
